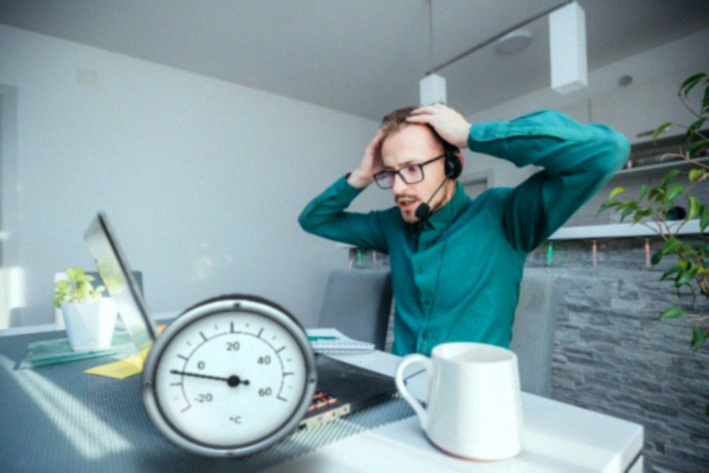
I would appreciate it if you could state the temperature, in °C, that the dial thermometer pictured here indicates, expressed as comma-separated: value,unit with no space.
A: -5,°C
